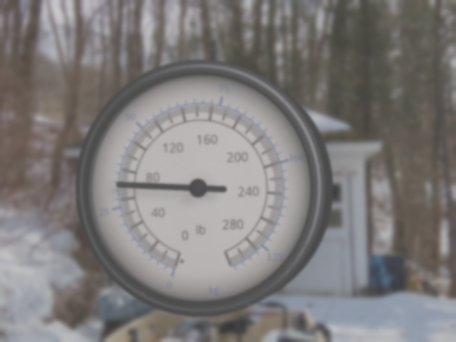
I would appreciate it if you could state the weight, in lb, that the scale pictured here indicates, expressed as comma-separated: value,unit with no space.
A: 70,lb
